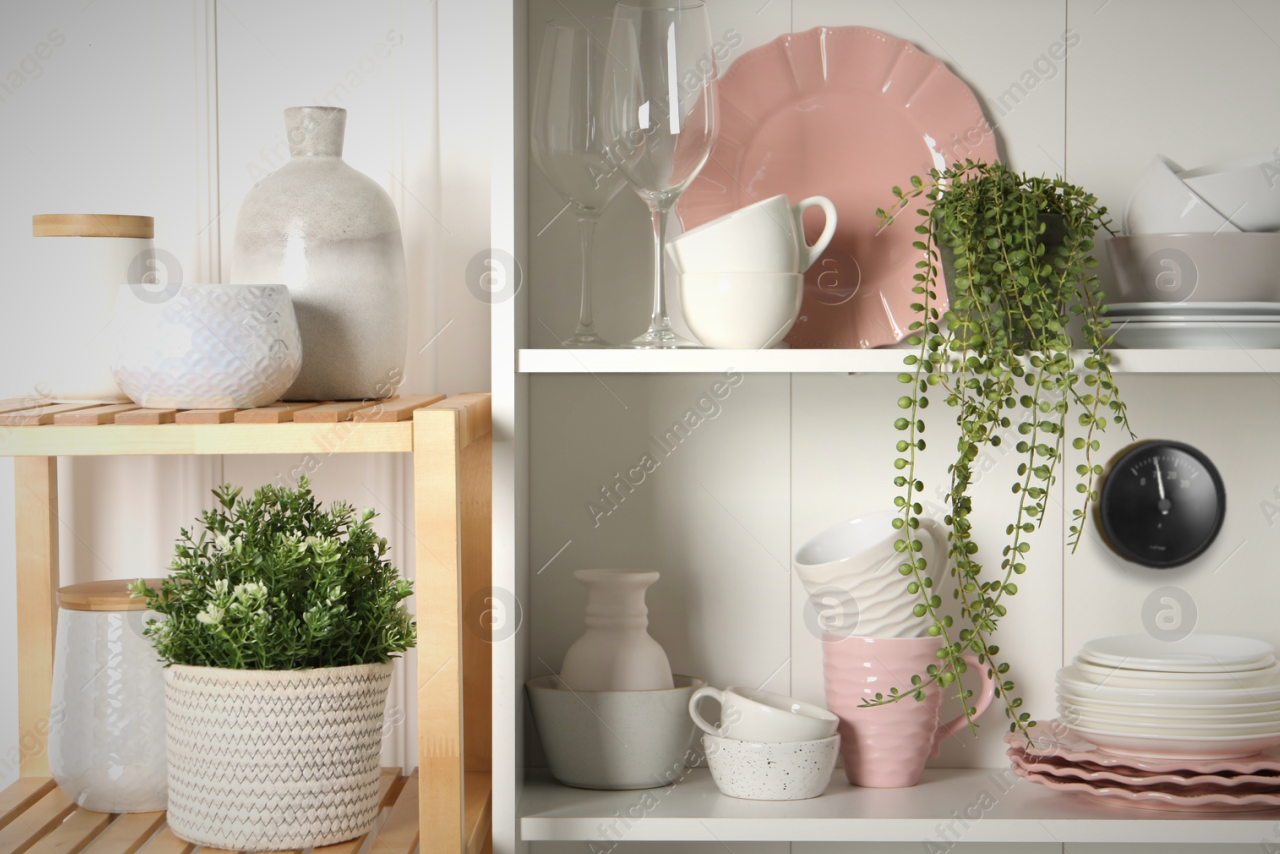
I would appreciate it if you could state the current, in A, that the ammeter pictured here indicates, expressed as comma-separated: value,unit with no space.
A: 10,A
